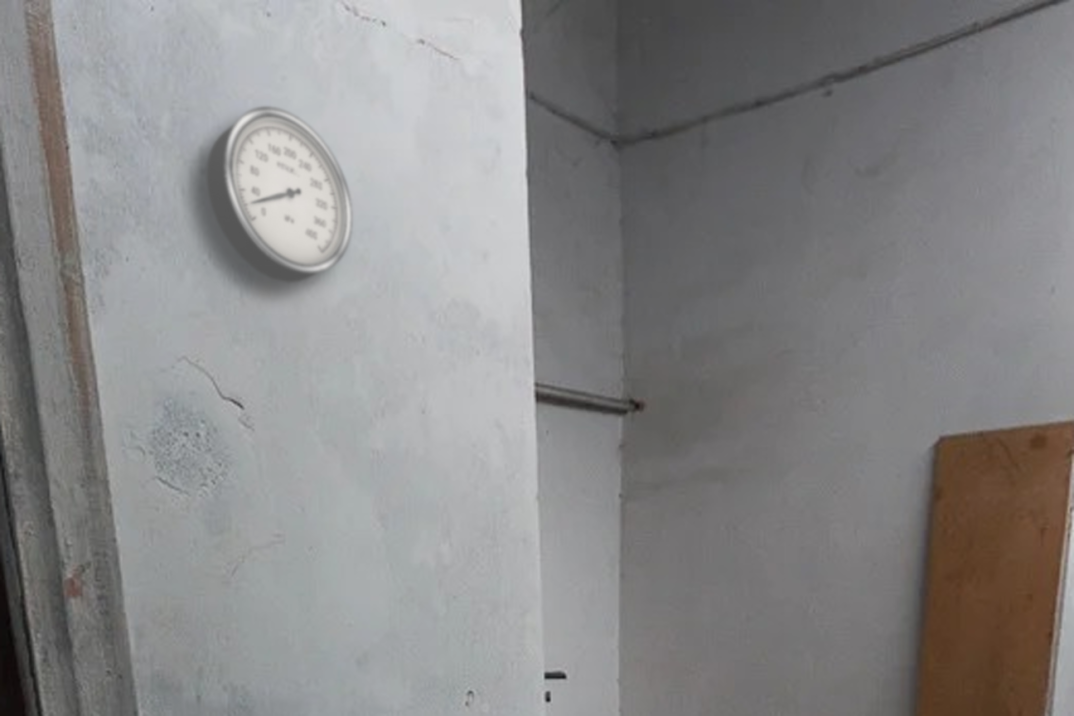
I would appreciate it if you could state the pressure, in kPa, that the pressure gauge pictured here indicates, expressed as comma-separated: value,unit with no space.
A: 20,kPa
